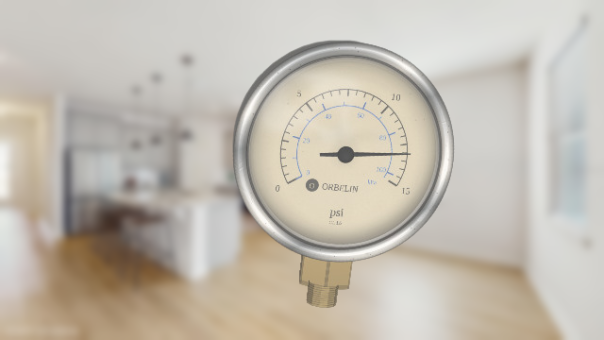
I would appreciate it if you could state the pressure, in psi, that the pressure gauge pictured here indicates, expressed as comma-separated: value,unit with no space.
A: 13,psi
